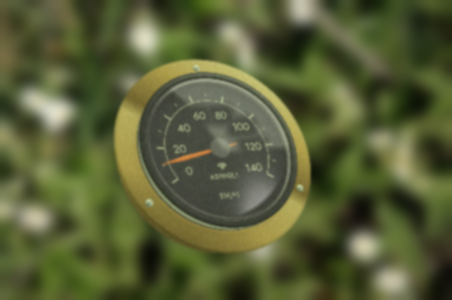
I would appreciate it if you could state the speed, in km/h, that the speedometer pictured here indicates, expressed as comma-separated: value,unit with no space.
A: 10,km/h
